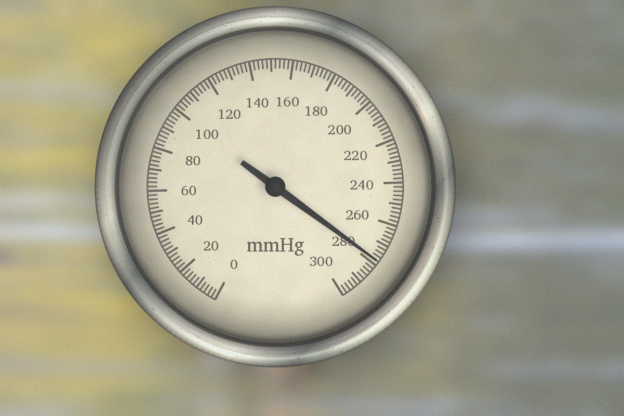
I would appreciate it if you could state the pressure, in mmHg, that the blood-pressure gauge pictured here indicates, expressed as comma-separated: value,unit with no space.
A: 278,mmHg
